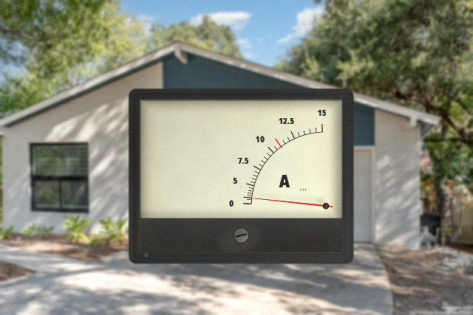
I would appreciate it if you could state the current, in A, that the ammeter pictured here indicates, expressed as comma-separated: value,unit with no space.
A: 2.5,A
